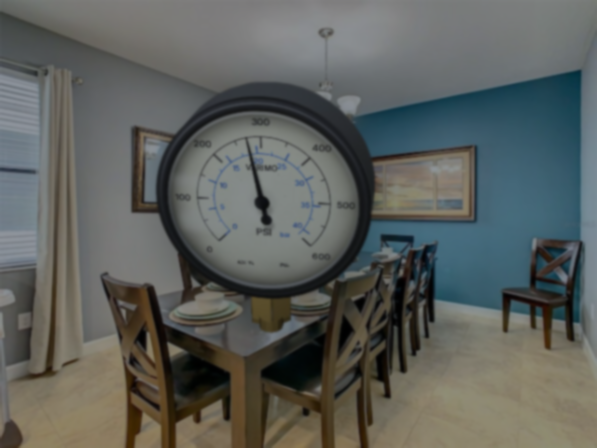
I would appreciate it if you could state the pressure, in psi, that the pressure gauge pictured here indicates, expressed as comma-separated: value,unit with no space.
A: 275,psi
